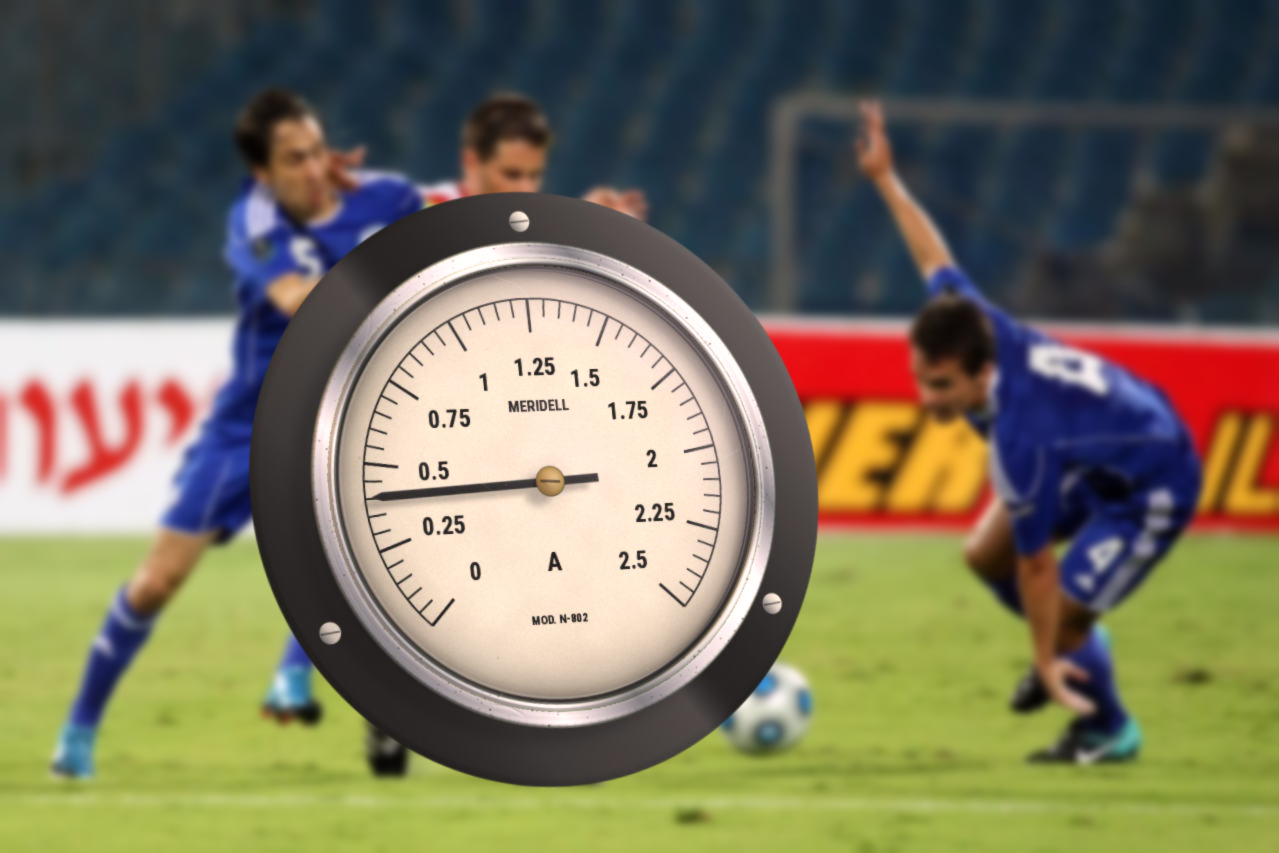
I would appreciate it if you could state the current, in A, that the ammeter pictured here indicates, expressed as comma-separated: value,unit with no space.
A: 0.4,A
